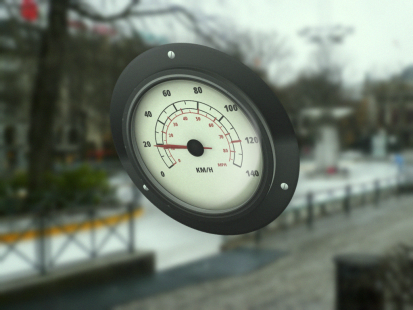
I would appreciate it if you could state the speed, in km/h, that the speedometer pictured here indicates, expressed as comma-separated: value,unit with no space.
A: 20,km/h
